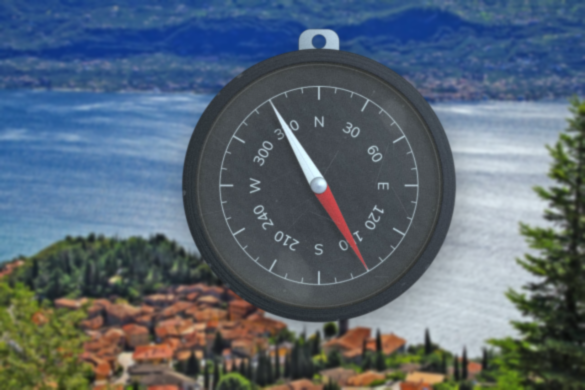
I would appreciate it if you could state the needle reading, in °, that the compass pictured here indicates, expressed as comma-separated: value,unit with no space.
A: 150,°
